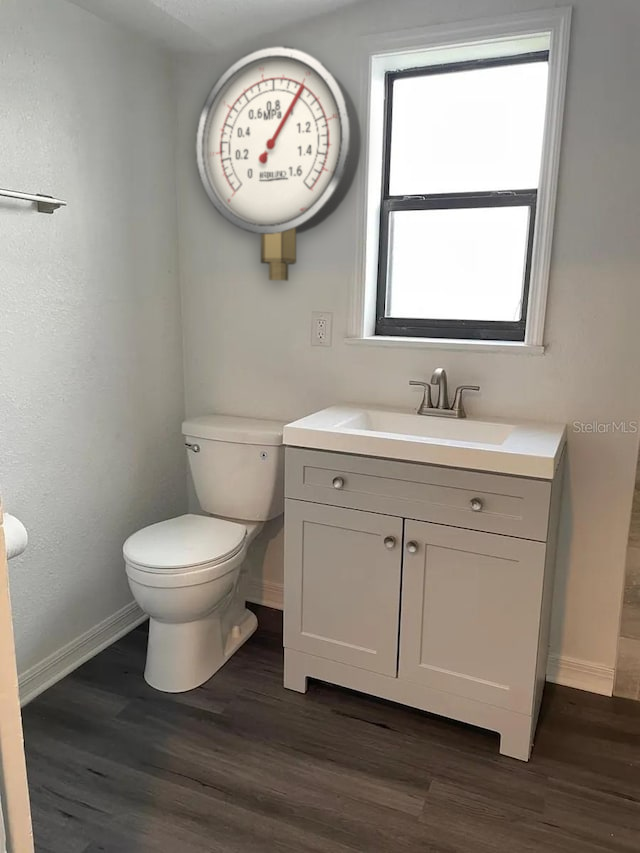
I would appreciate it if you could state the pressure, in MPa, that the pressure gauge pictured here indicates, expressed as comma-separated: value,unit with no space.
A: 1,MPa
